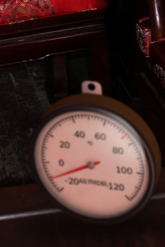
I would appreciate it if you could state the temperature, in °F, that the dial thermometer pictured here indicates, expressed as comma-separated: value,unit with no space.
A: -10,°F
